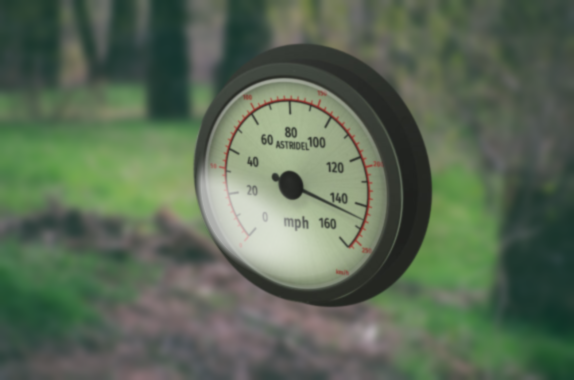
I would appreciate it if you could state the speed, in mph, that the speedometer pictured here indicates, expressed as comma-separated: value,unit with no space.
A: 145,mph
